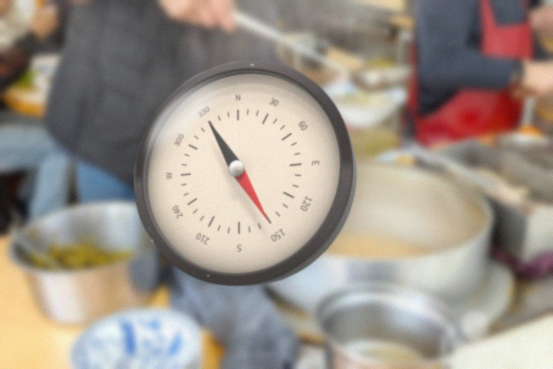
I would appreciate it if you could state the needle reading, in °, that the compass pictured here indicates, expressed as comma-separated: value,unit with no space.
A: 150,°
